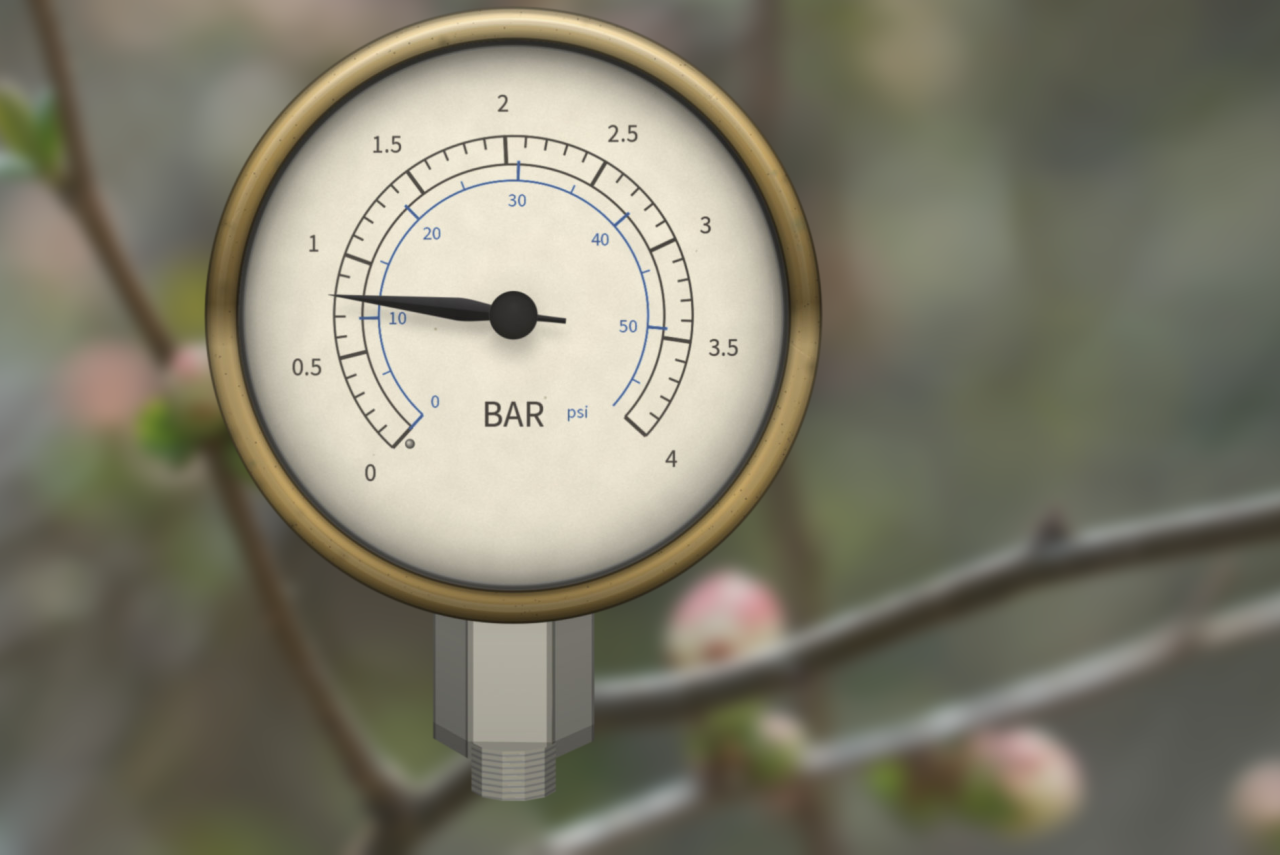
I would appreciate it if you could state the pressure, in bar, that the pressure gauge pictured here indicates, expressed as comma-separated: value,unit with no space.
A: 0.8,bar
